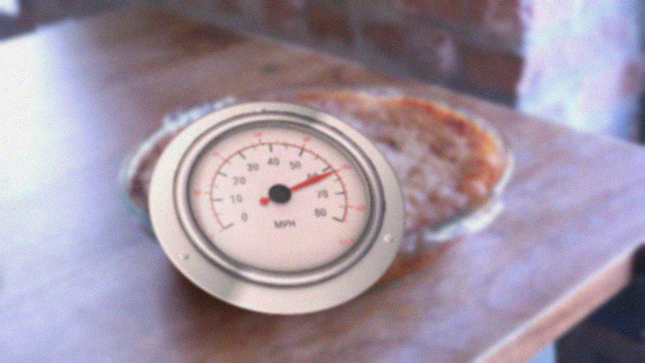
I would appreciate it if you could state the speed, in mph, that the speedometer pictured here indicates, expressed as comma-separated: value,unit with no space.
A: 62.5,mph
